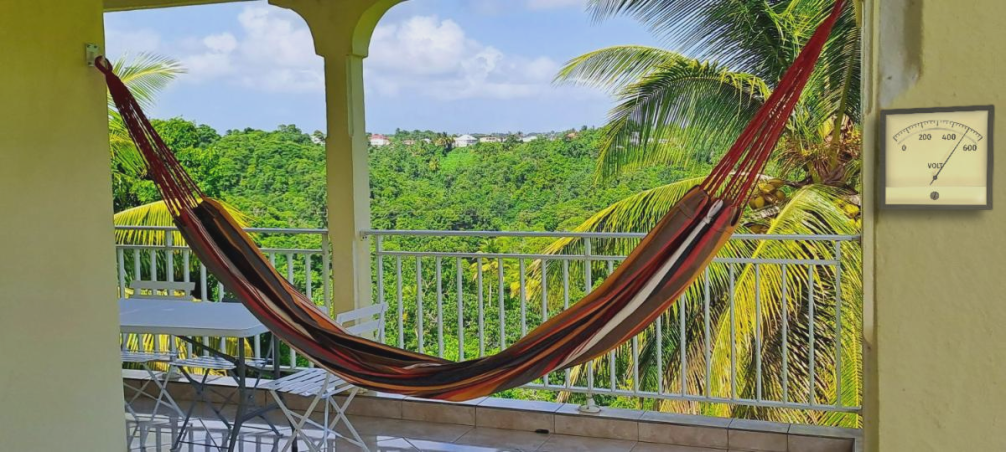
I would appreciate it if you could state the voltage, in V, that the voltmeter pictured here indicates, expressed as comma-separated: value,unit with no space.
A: 500,V
